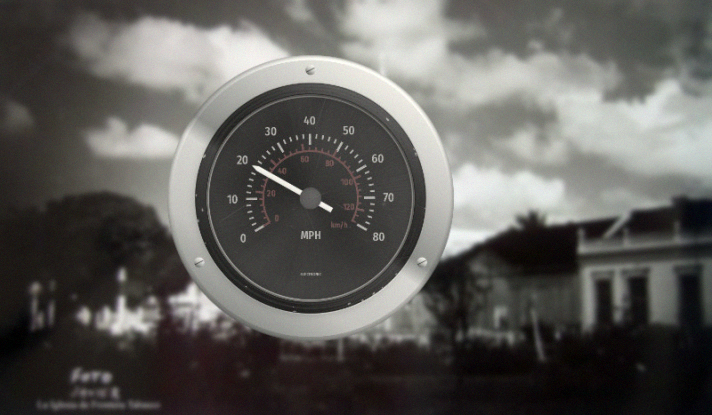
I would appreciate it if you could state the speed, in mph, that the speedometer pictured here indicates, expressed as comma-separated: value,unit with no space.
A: 20,mph
